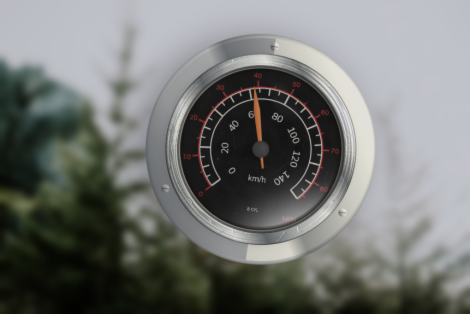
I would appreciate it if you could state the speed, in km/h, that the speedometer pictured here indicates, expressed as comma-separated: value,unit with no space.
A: 62.5,km/h
